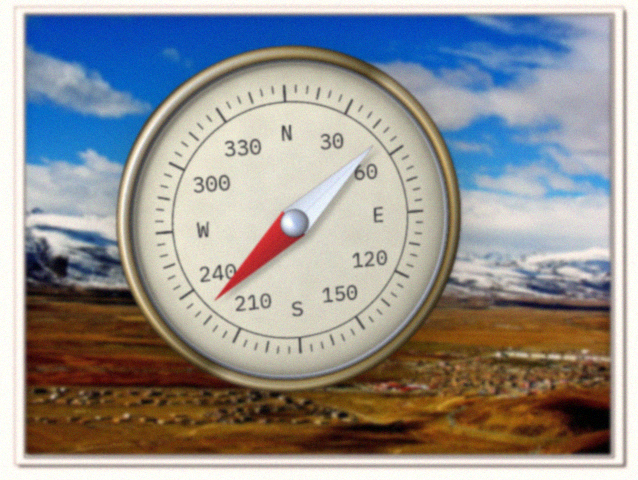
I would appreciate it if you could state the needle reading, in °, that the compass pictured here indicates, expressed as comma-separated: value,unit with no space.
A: 230,°
